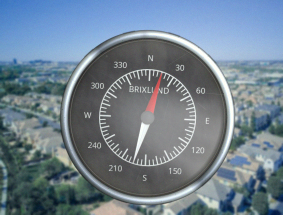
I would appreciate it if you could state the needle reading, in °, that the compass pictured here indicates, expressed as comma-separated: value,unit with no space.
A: 15,°
